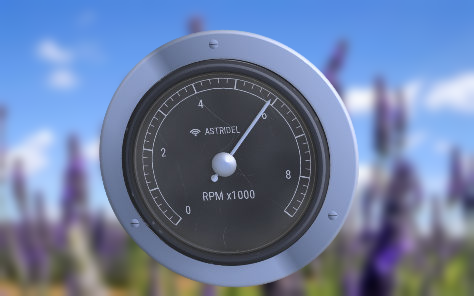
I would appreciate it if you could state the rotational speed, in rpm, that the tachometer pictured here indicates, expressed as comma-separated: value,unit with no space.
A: 5900,rpm
